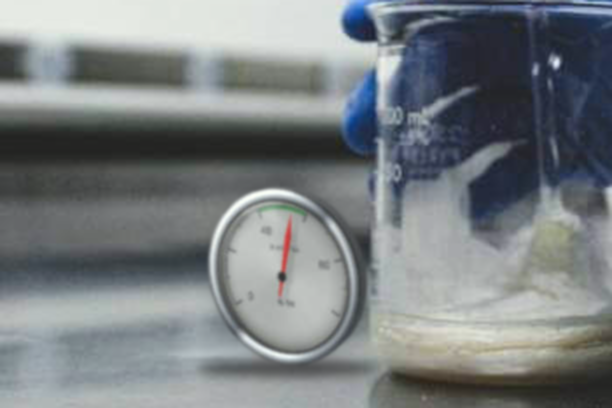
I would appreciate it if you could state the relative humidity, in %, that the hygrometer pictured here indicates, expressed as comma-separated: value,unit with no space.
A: 55,%
